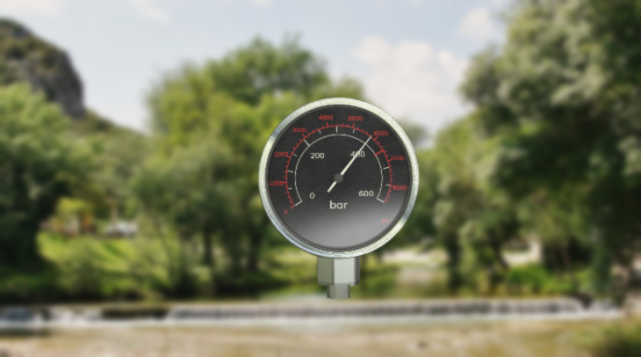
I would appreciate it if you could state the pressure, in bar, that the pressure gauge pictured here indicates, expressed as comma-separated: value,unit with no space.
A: 400,bar
